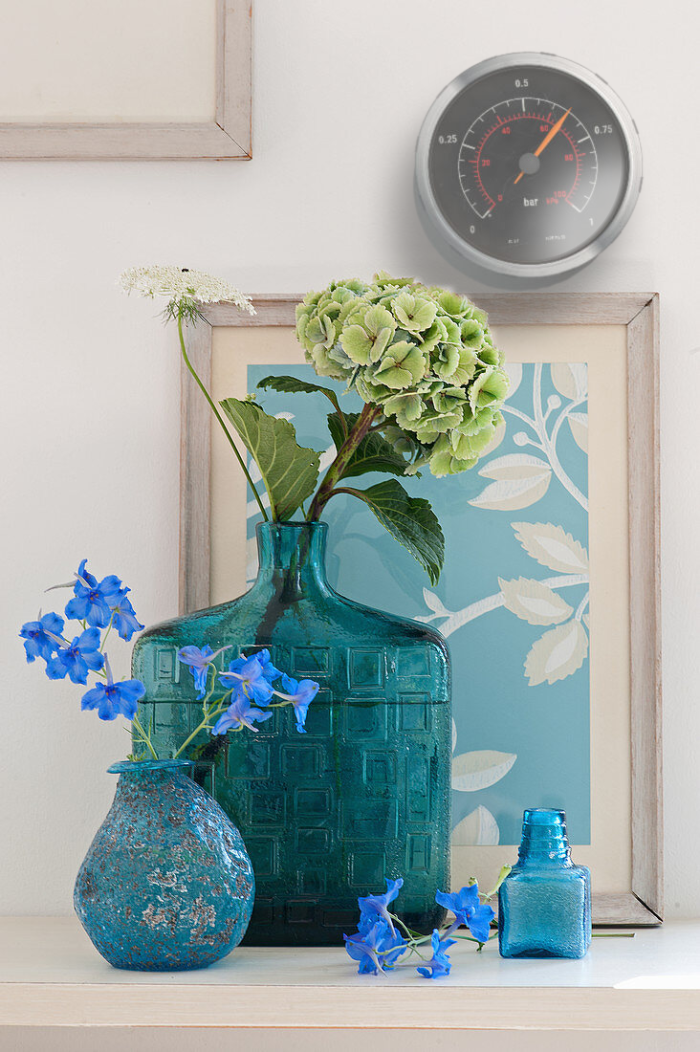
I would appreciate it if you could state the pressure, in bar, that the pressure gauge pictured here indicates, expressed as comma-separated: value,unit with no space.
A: 0.65,bar
